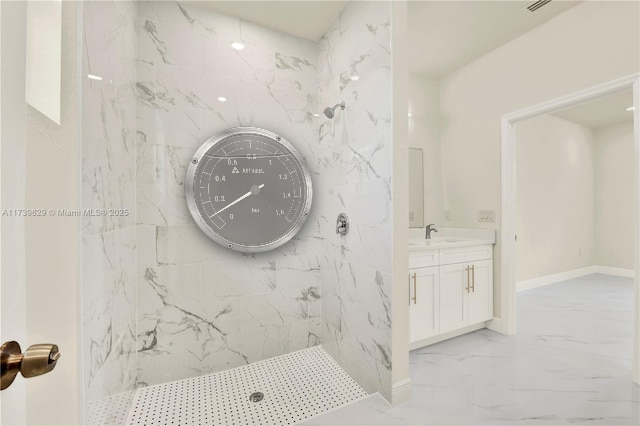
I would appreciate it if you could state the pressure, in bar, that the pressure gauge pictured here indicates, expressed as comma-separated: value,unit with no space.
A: 0.1,bar
